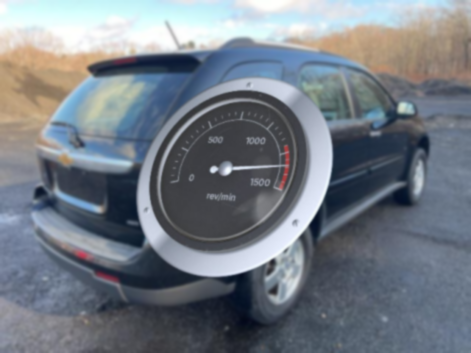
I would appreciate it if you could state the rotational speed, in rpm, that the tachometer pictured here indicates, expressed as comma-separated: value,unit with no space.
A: 1350,rpm
